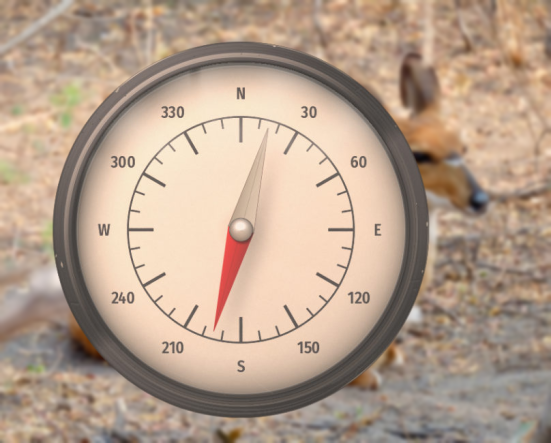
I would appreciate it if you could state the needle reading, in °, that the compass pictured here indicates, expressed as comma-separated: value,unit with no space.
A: 195,°
